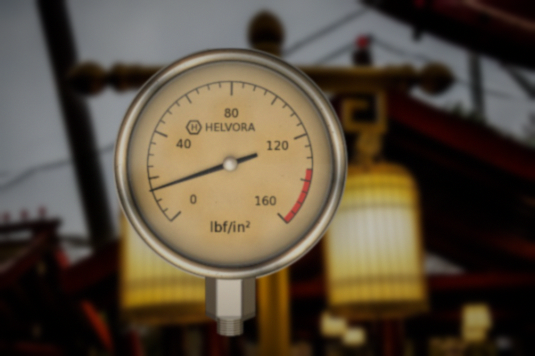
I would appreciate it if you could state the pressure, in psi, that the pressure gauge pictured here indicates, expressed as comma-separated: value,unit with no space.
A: 15,psi
